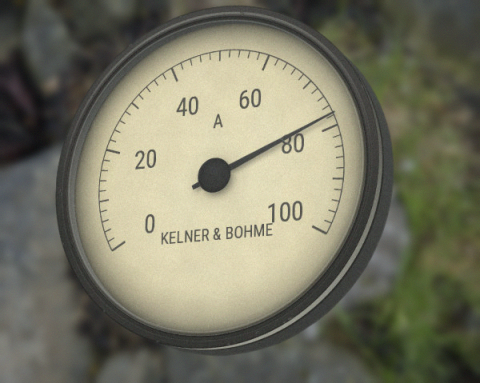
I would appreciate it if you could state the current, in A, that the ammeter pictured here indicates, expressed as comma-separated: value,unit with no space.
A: 78,A
